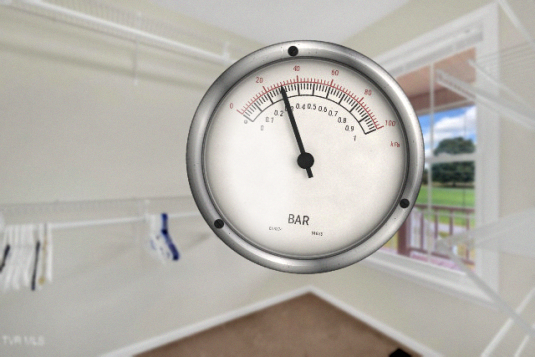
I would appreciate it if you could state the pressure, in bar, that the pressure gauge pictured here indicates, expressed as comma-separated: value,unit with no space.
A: 0.3,bar
